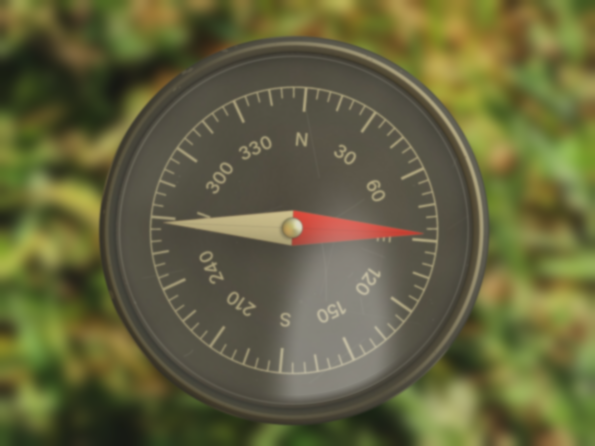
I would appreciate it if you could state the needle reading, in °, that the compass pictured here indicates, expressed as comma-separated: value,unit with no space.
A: 87.5,°
